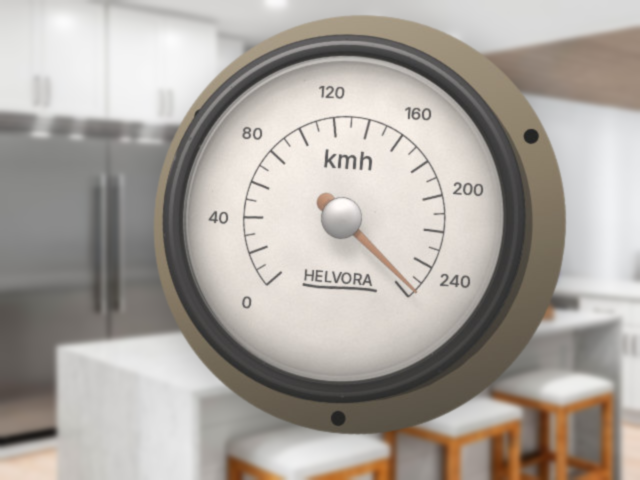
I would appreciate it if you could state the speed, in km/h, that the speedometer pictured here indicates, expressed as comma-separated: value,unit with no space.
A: 255,km/h
